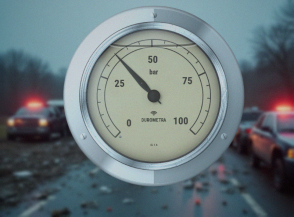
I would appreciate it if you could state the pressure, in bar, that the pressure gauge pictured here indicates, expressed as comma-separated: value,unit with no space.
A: 35,bar
